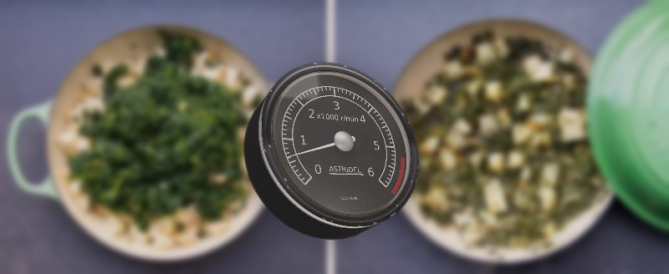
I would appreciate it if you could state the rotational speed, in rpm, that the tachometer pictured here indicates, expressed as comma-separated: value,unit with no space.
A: 600,rpm
